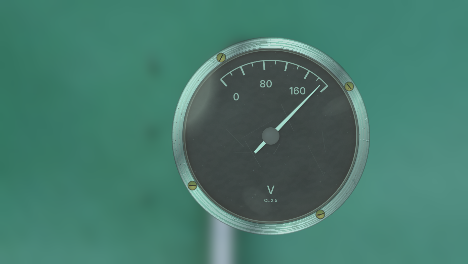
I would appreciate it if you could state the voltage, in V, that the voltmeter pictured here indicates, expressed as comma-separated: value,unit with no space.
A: 190,V
